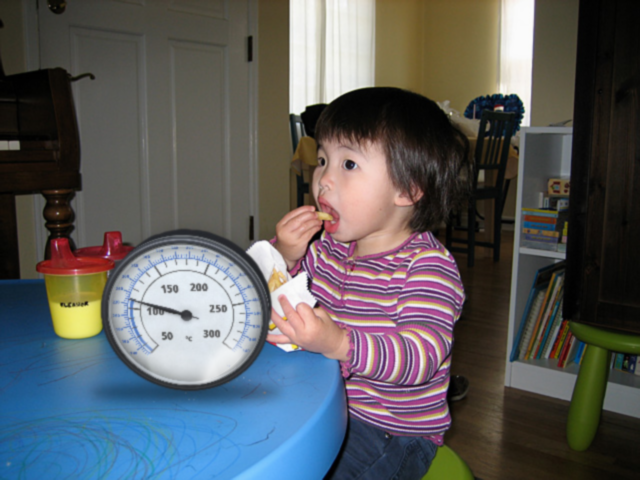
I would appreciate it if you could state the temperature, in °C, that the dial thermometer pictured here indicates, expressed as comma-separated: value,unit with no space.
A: 110,°C
